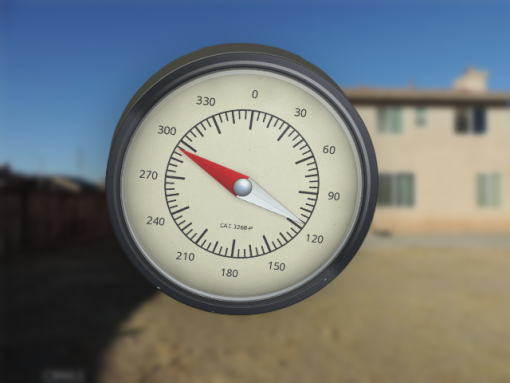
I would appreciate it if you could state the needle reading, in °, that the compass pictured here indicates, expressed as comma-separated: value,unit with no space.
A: 295,°
